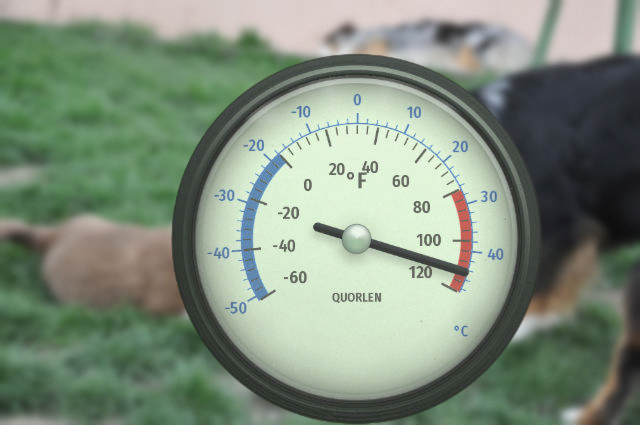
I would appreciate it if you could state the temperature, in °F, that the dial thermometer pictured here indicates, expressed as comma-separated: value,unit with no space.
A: 112,°F
